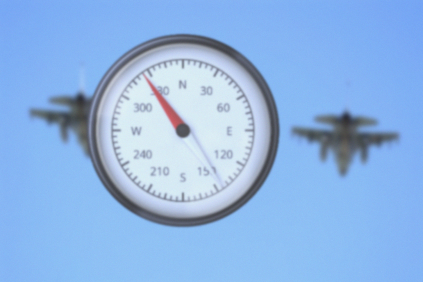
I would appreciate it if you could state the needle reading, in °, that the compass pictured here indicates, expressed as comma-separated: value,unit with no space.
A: 325,°
